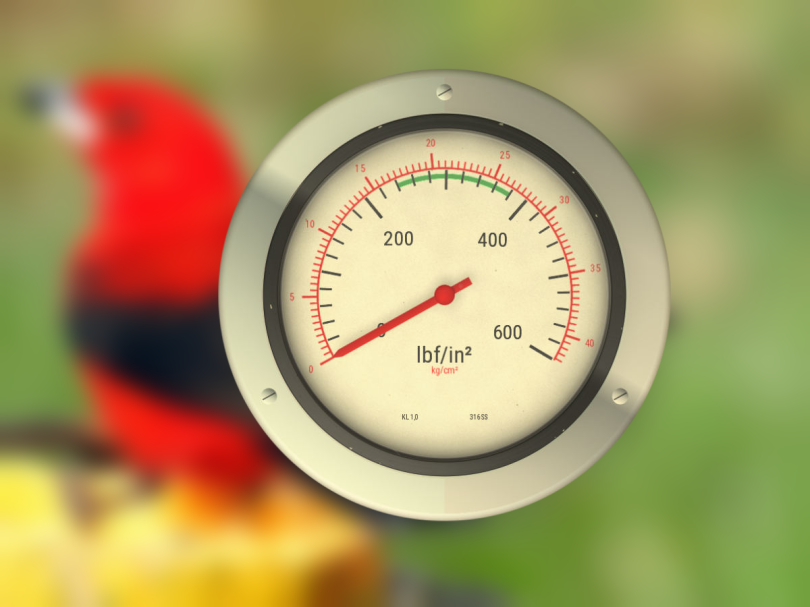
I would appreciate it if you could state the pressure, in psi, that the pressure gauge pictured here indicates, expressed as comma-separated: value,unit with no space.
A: 0,psi
